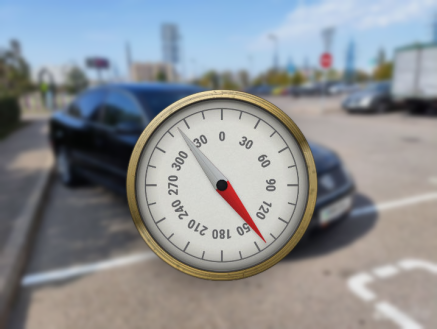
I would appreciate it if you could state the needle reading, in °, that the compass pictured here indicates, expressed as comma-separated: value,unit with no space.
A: 142.5,°
